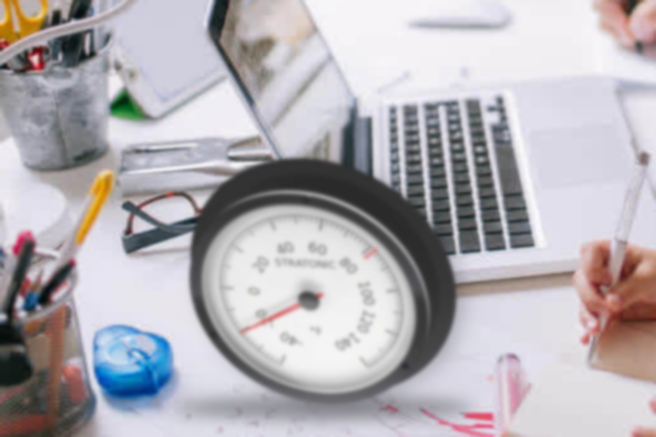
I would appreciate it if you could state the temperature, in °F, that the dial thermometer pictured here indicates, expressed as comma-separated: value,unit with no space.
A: -20,°F
